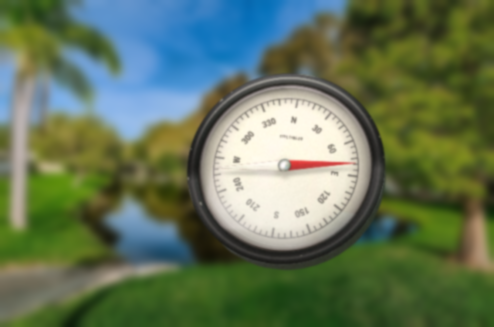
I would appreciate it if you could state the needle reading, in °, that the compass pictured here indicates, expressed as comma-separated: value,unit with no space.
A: 80,°
